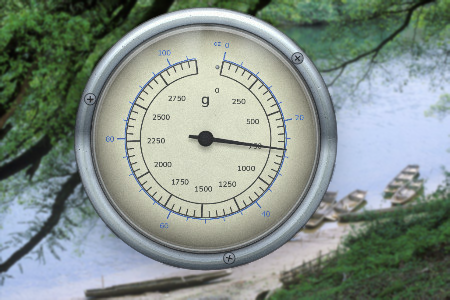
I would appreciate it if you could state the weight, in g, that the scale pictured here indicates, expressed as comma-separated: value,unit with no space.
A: 750,g
